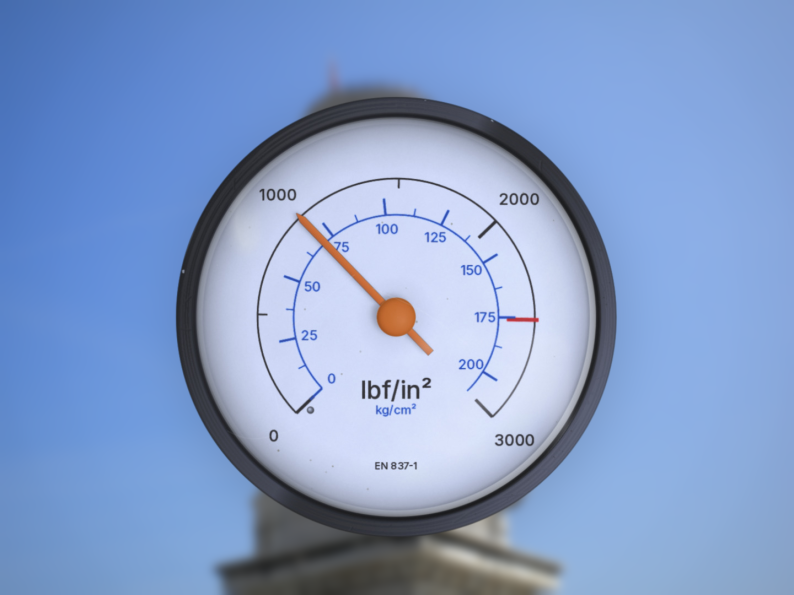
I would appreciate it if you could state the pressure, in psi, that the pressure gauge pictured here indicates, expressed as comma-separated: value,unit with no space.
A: 1000,psi
